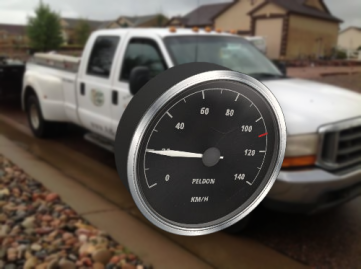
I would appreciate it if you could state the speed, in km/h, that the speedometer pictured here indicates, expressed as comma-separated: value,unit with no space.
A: 20,km/h
